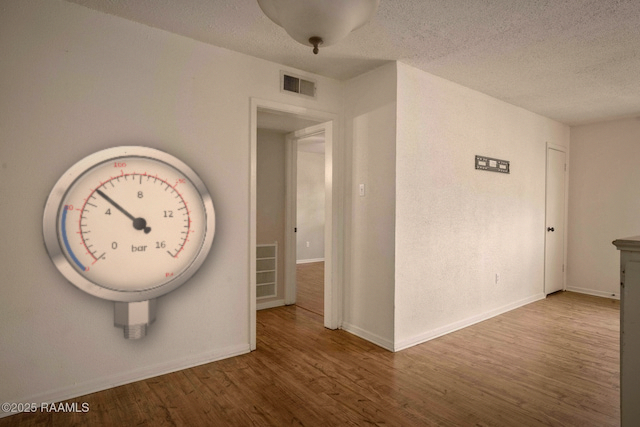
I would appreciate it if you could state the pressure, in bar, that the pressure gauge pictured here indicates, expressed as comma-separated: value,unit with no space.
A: 5,bar
